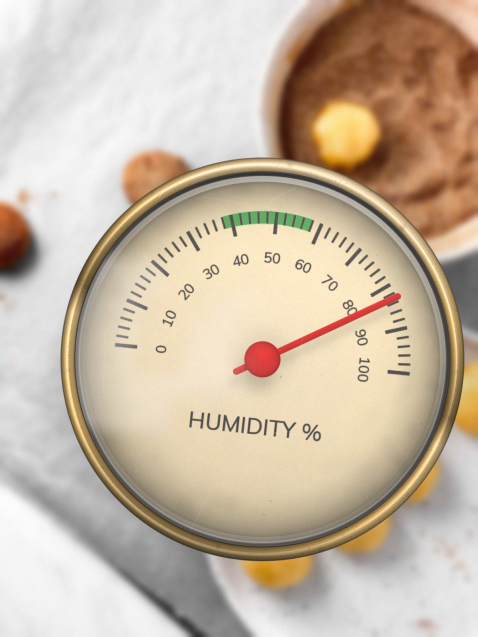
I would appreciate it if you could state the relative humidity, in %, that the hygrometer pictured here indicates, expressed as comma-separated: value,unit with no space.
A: 83,%
